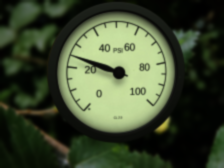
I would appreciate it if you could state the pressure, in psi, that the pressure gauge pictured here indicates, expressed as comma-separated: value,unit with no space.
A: 25,psi
